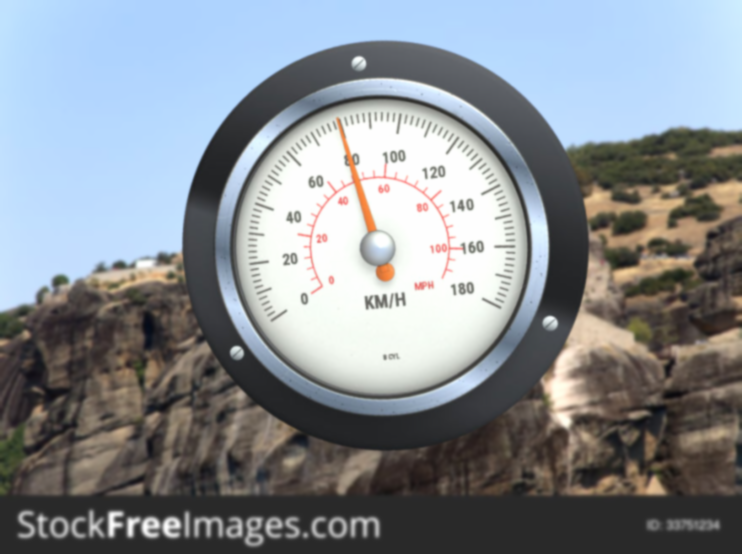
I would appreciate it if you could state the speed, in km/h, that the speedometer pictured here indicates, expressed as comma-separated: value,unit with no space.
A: 80,km/h
